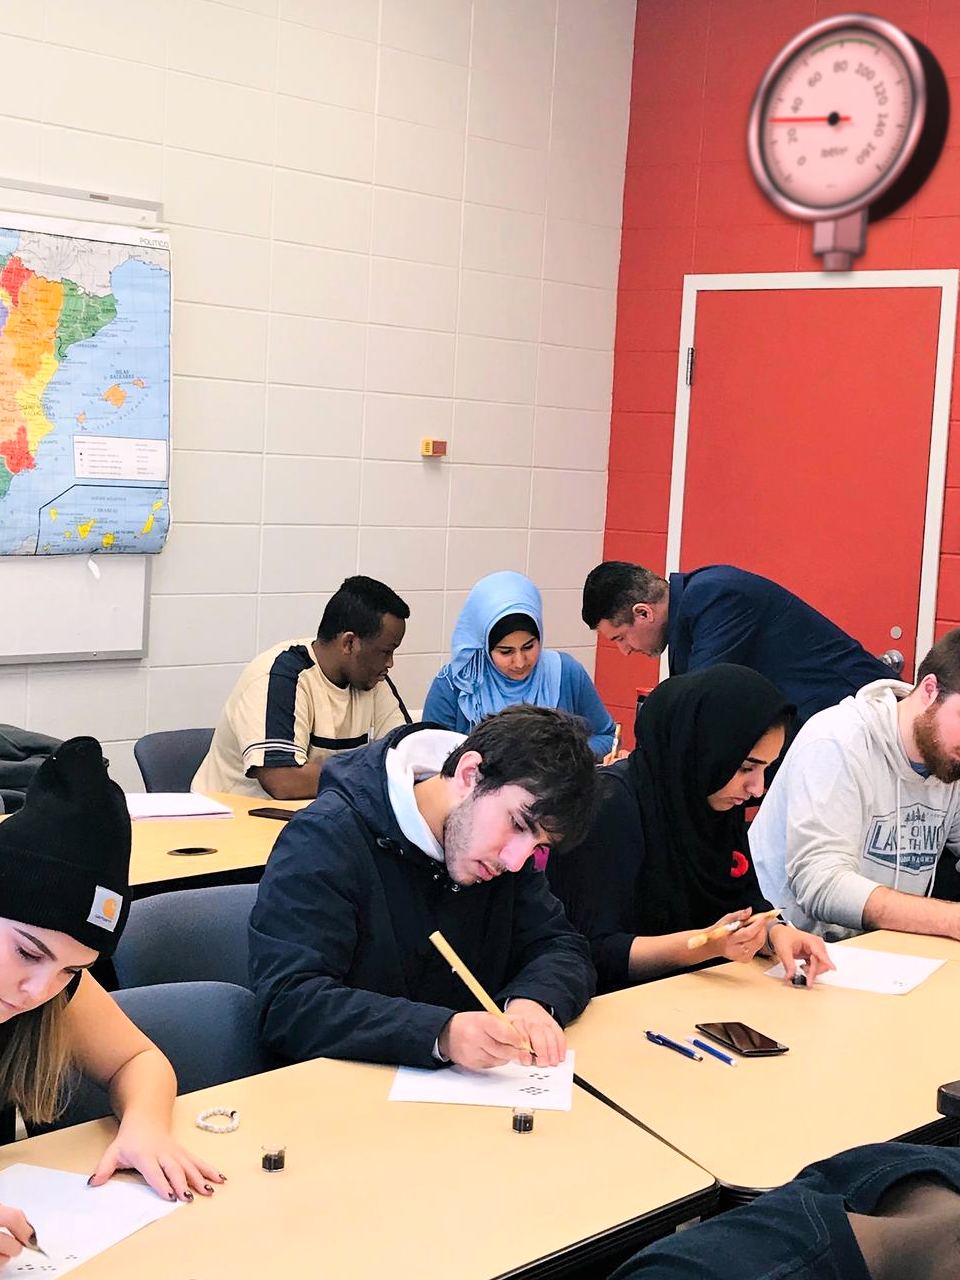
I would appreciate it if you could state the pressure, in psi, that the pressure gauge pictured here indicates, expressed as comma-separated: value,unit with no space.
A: 30,psi
